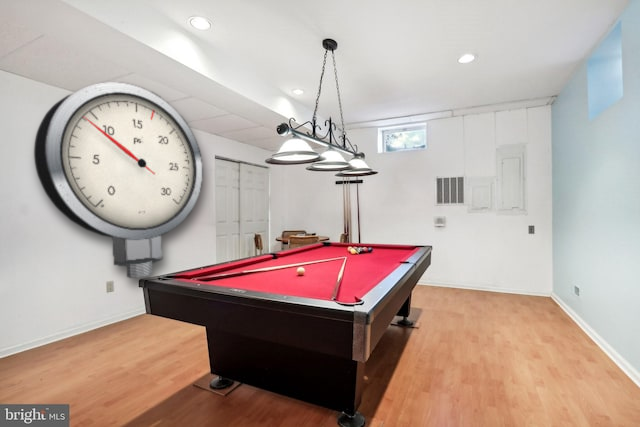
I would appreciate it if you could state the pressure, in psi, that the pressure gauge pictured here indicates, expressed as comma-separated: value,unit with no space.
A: 9,psi
